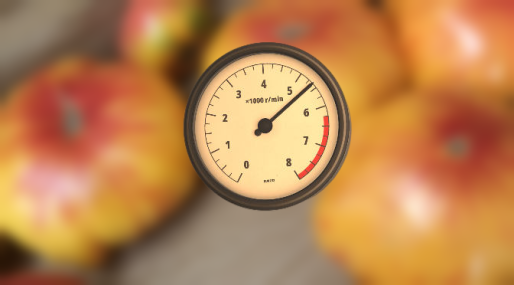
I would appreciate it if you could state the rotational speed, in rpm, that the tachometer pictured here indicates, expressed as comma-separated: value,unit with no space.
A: 5375,rpm
